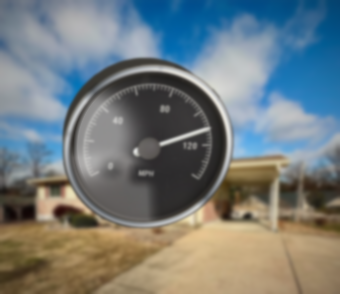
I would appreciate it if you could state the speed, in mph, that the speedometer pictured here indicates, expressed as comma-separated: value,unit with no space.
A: 110,mph
